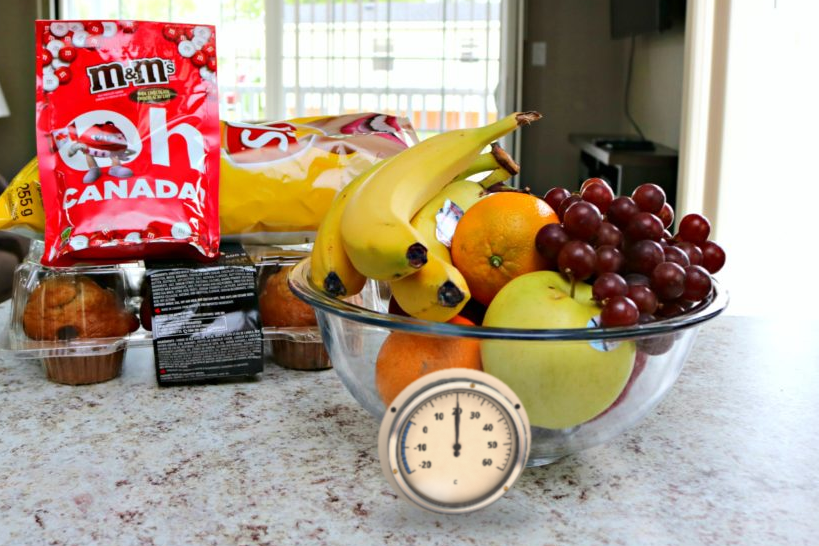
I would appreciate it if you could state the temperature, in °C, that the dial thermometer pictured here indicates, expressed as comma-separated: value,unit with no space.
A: 20,°C
